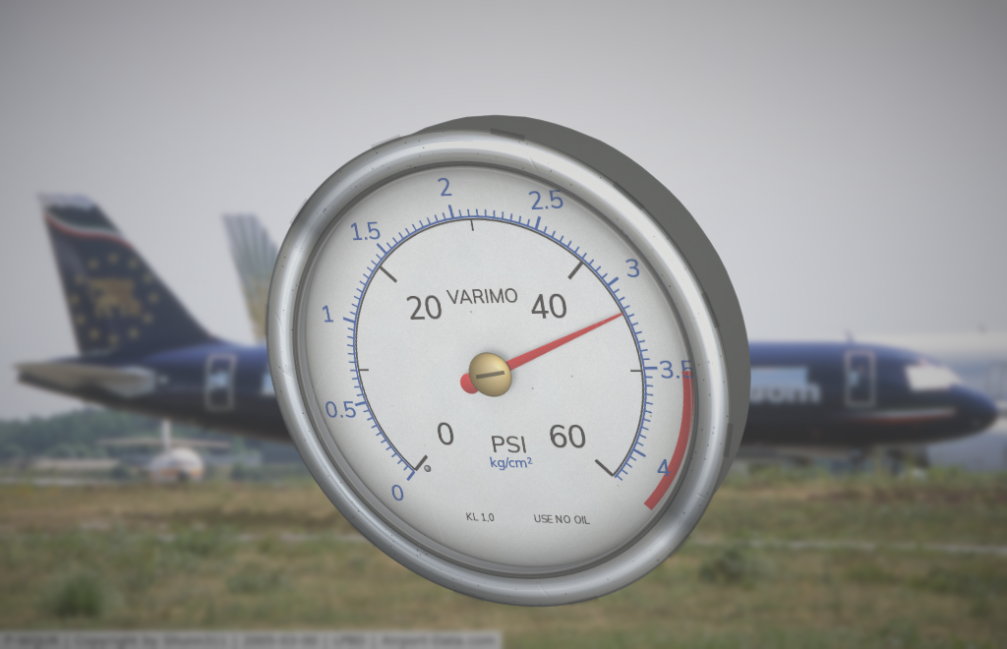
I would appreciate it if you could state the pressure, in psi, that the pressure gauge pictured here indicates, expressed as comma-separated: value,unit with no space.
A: 45,psi
